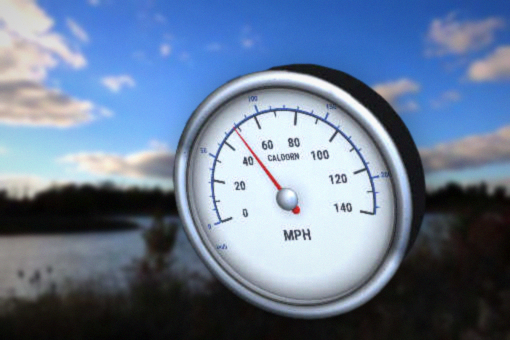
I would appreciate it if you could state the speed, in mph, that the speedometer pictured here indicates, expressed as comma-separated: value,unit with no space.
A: 50,mph
